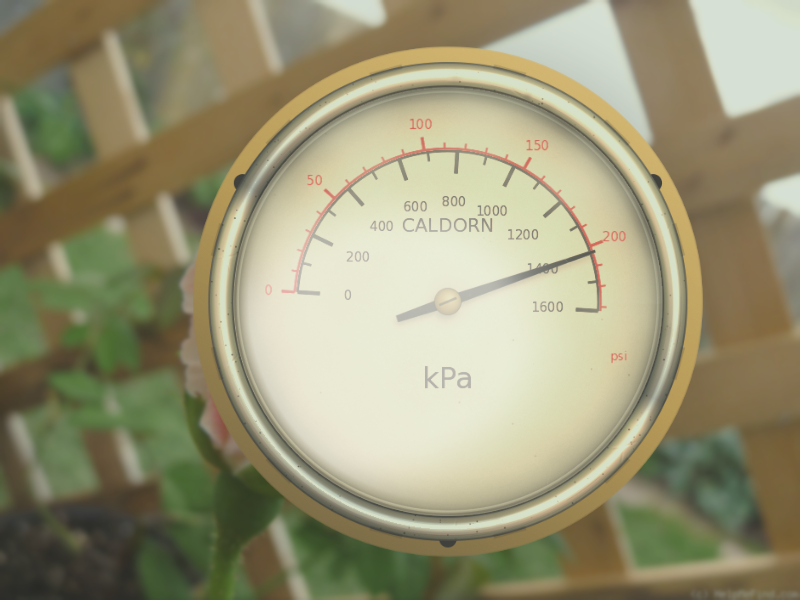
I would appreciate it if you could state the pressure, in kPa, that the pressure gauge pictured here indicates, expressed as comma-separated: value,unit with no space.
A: 1400,kPa
